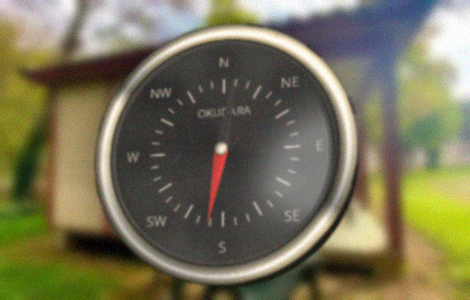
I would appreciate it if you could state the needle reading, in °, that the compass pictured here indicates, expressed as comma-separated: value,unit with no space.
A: 190,°
